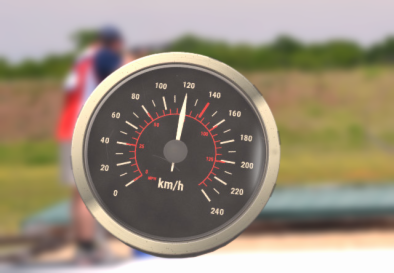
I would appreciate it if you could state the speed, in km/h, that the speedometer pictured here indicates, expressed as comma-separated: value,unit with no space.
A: 120,km/h
